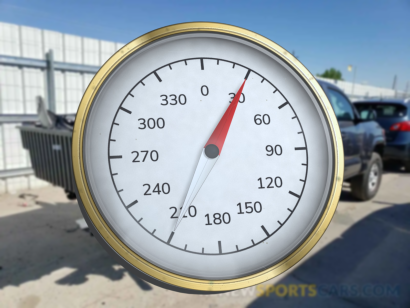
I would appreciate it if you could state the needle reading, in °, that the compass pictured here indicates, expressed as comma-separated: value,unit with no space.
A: 30,°
